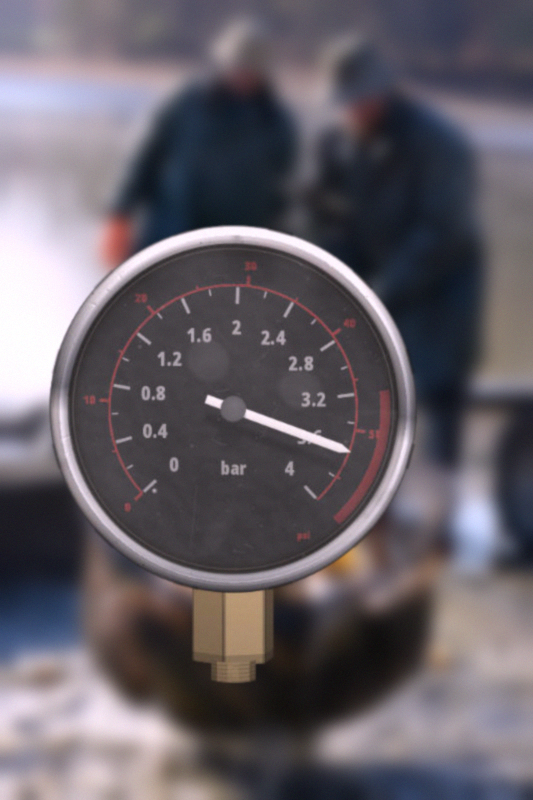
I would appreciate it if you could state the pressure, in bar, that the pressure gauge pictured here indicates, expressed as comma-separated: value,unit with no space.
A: 3.6,bar
